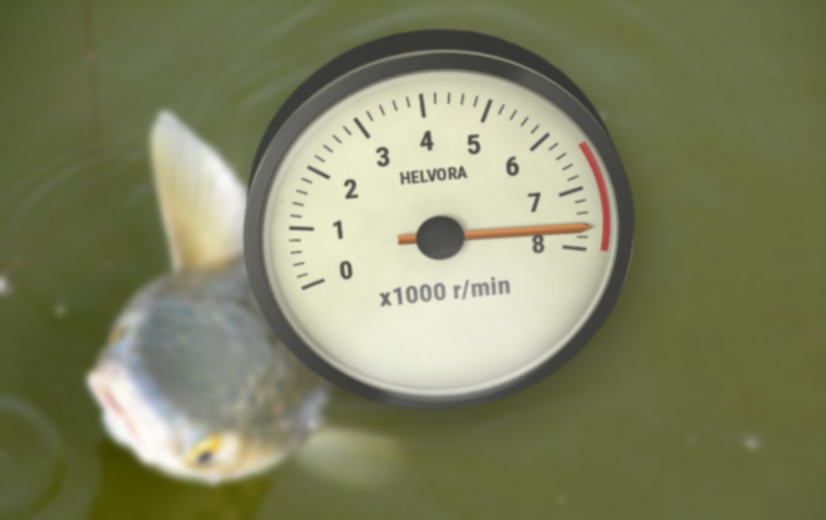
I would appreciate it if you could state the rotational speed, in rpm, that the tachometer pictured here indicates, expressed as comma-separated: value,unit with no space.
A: 7600,rpm
